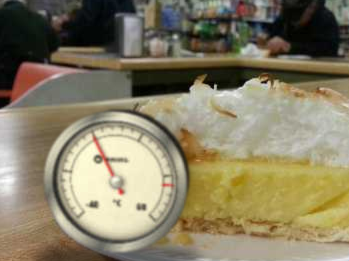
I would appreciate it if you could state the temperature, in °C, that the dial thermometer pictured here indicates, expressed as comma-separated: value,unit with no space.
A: 0,°C
